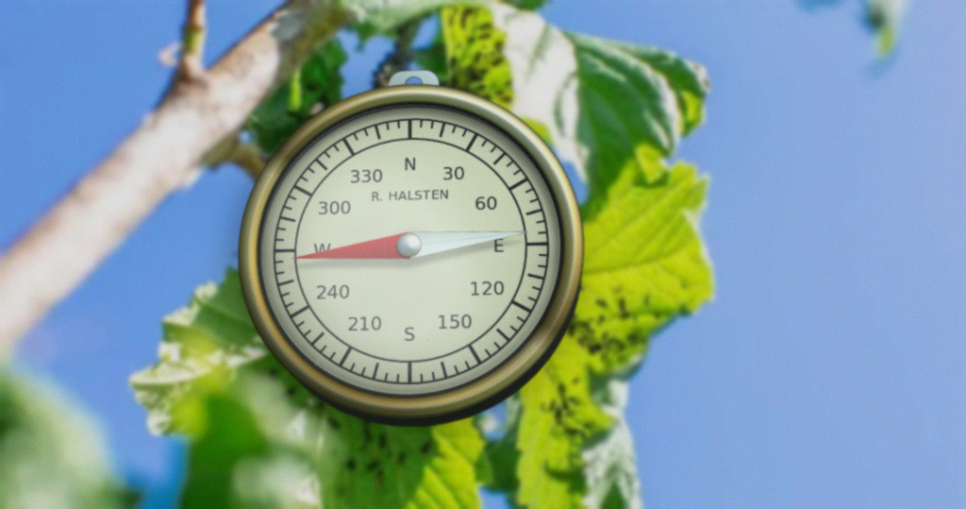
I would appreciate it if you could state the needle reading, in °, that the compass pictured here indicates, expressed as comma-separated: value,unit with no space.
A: 265,°
